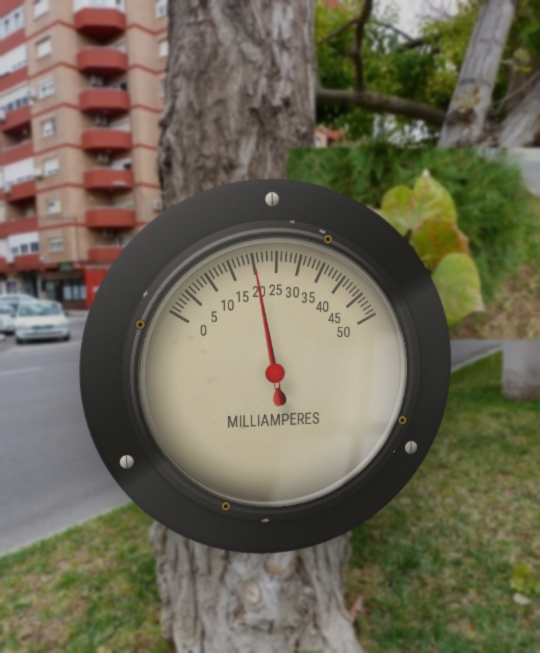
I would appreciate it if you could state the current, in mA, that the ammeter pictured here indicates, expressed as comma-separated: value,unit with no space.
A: 20,mA
